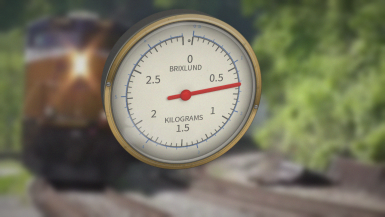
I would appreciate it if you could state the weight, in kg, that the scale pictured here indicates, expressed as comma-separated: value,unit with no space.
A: 0.65,kg
